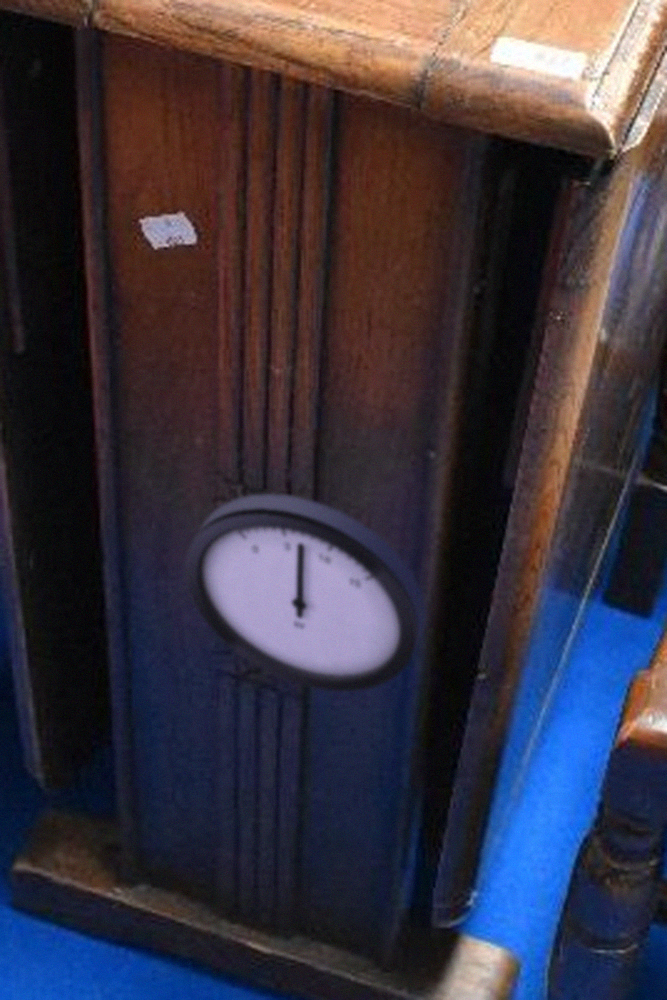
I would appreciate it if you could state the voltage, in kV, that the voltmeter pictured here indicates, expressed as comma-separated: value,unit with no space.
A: 7,kV
